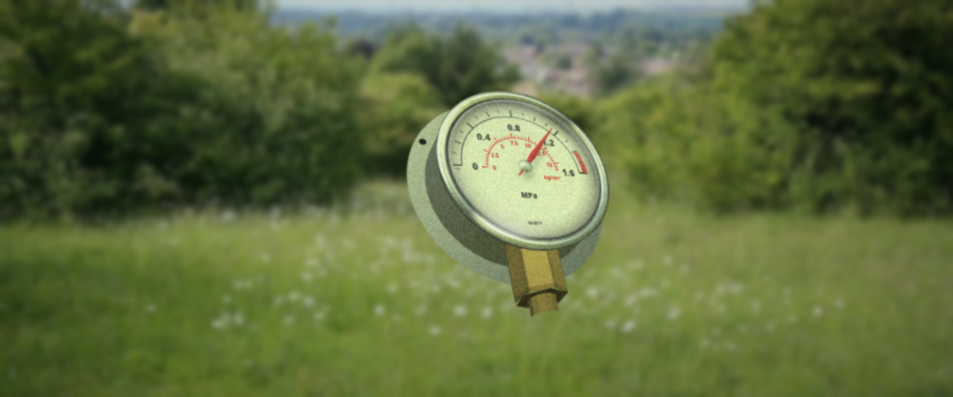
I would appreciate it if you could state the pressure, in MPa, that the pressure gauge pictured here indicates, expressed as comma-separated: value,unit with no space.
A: 1.15,MPa
